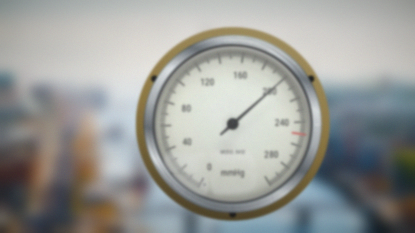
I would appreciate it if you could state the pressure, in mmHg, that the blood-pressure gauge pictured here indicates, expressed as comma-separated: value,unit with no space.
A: 200,mmHg
